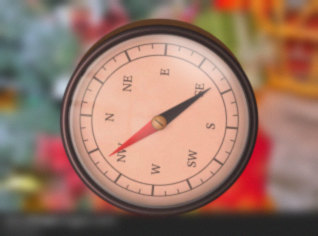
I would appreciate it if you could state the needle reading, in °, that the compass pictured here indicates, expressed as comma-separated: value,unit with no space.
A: 320,°
